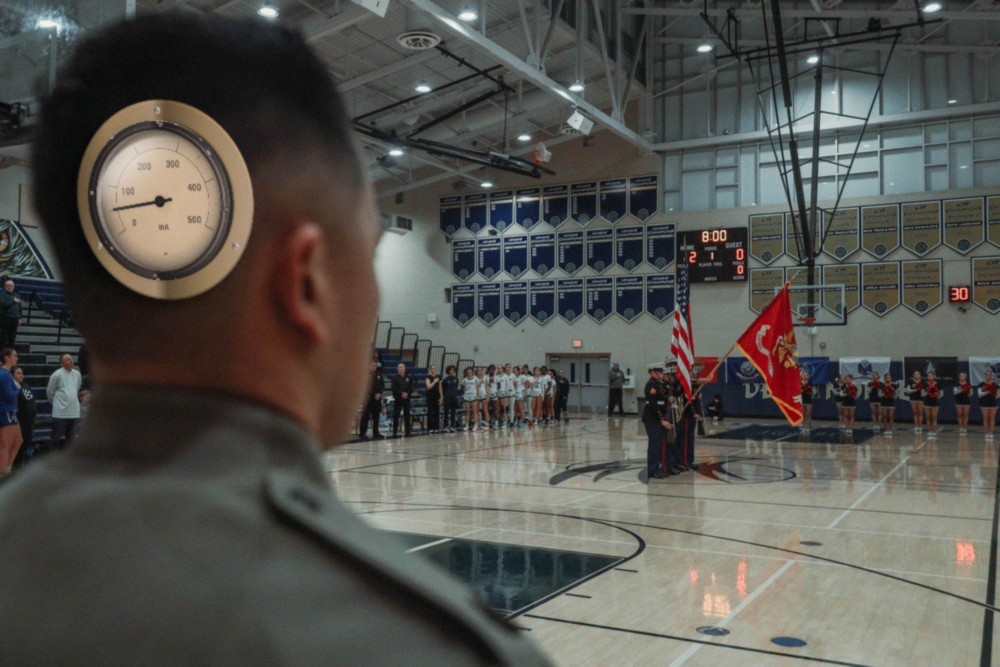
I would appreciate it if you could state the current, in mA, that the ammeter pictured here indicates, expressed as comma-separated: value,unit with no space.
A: 50,mA
